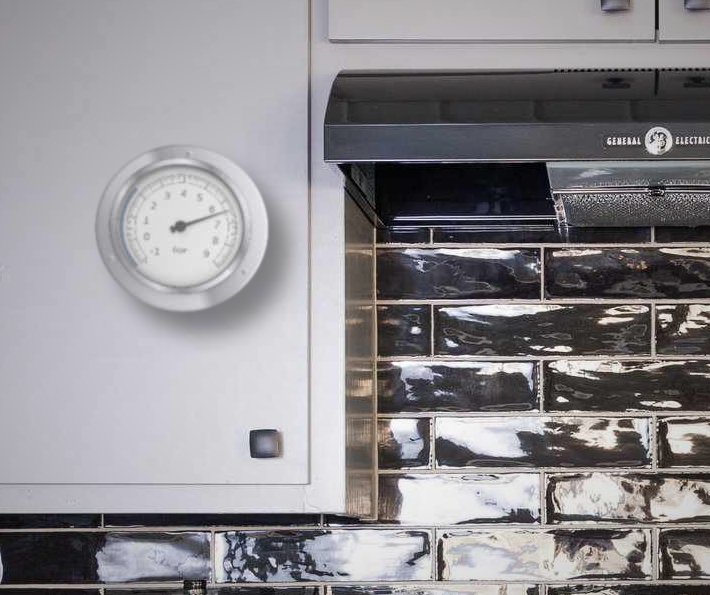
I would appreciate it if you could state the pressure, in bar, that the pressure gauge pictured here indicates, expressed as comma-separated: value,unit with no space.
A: 6.5,bar
